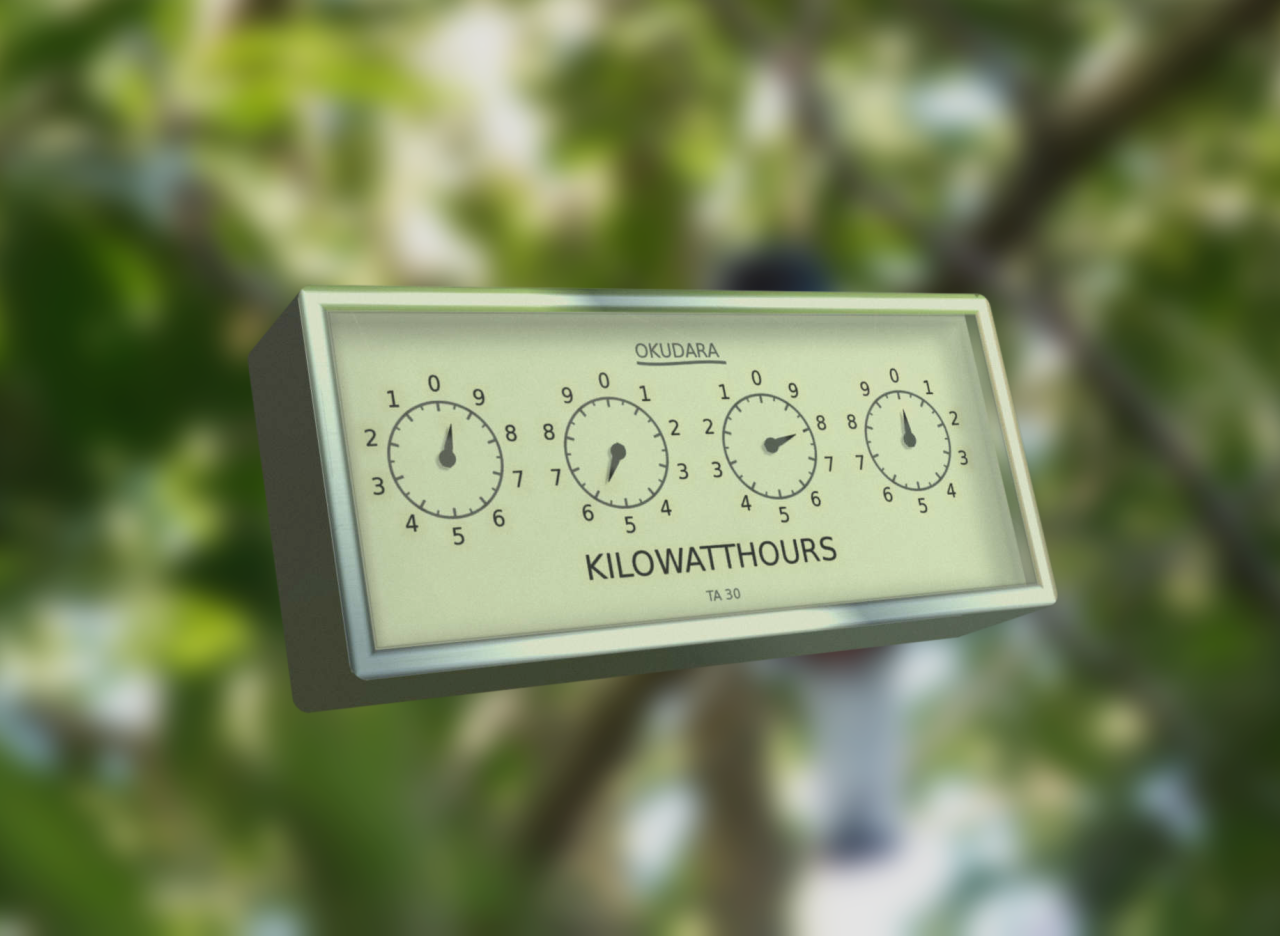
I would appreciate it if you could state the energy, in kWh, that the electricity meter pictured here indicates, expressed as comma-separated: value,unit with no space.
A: 9580,kWh
